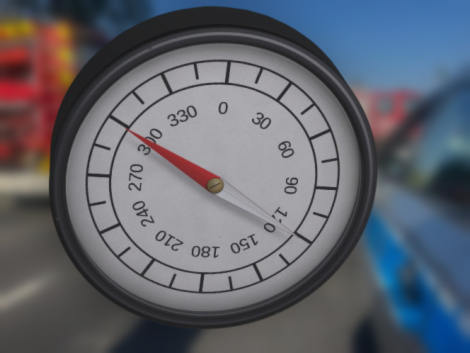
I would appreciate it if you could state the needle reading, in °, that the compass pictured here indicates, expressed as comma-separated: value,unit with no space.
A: 300,°
